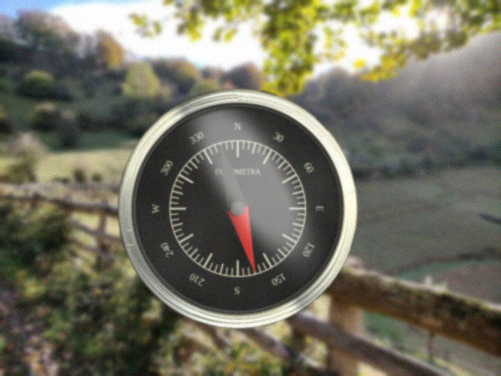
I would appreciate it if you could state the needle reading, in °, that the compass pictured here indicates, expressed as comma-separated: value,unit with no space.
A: 165,°
